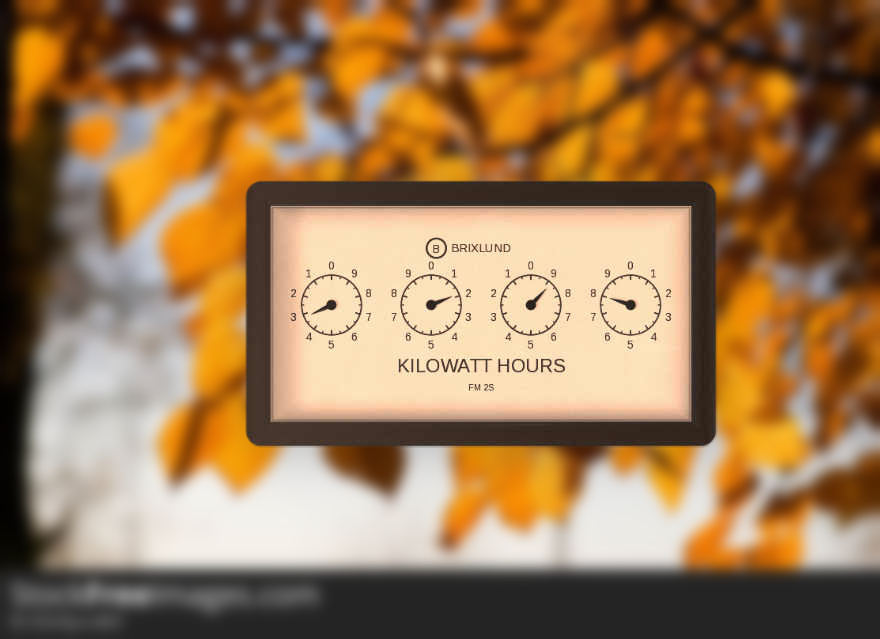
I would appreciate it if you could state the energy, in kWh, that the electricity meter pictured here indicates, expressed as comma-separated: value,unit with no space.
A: 3188,kWh
